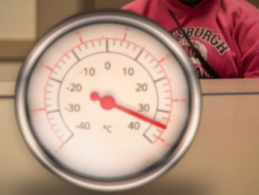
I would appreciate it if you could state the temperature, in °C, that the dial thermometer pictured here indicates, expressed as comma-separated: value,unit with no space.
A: 34,°C
